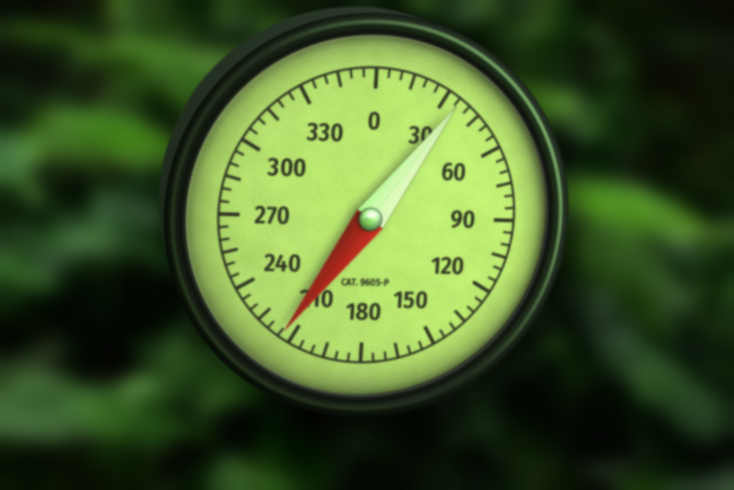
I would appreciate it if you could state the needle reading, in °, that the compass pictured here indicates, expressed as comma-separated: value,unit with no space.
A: 215,°
